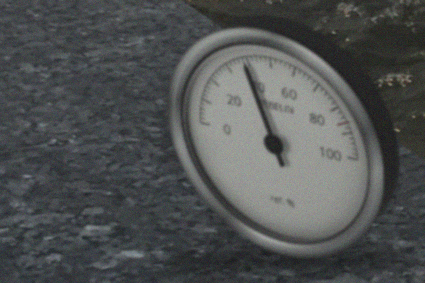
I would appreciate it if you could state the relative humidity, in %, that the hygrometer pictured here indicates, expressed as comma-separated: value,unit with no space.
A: 40,%
